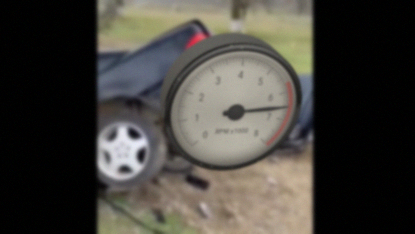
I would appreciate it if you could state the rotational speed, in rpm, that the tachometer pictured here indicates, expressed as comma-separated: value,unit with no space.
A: 6500,rpm
